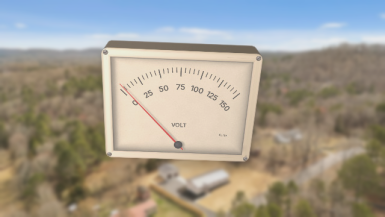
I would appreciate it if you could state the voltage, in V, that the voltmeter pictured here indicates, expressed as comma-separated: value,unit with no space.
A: 5,V
